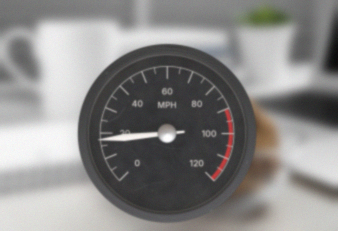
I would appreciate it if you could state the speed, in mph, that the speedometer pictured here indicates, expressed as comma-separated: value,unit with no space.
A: 17.5,mph
